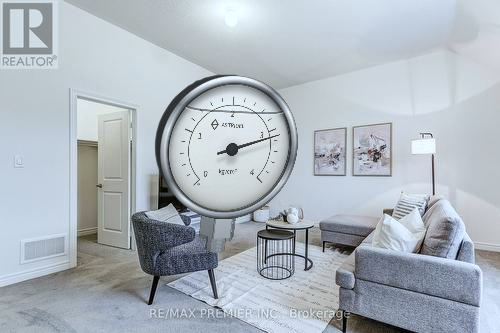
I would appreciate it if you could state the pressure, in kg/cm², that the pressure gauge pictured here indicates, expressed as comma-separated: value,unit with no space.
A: 3.1,kg/cm²
